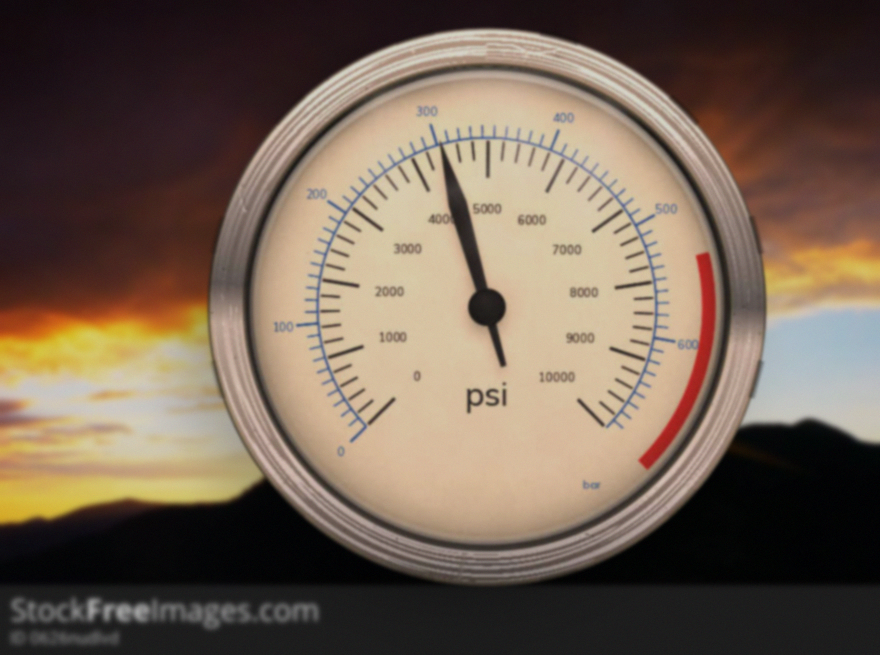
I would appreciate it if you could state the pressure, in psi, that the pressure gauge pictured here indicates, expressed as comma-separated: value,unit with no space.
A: 4400,psi
